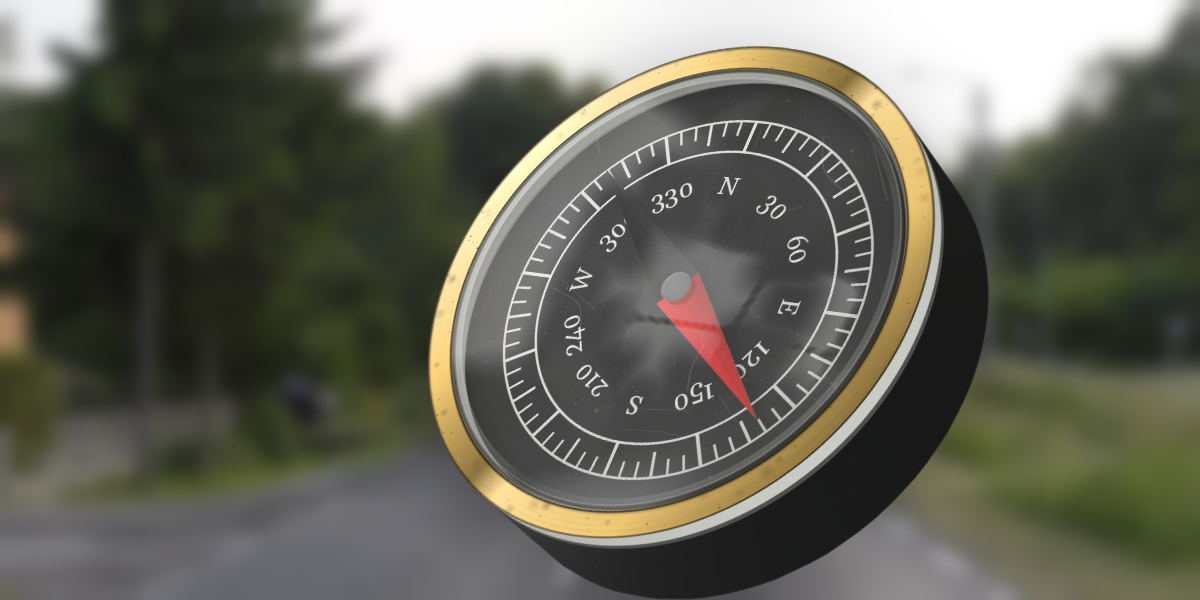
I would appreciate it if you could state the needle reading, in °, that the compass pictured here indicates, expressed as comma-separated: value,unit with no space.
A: 130,°
